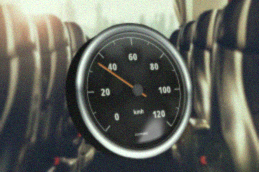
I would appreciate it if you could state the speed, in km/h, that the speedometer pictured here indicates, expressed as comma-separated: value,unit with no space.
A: 35,km/h
